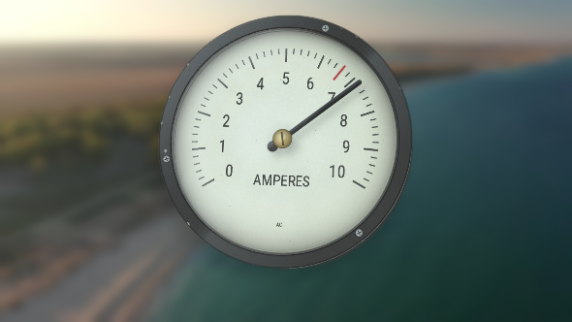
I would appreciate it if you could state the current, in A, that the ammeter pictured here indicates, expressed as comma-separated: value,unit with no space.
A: 7.2,A
